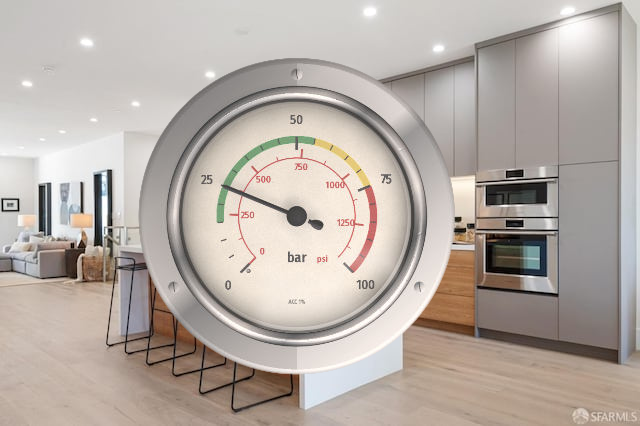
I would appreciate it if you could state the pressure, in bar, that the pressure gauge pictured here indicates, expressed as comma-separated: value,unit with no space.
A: 25,bar
